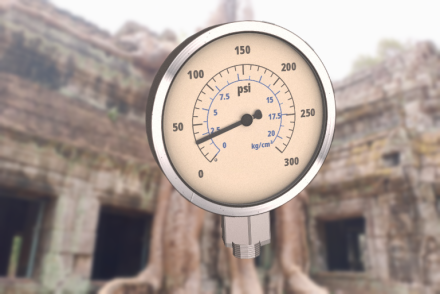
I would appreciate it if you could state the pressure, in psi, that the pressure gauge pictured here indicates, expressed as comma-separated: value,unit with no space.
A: 30,psi
